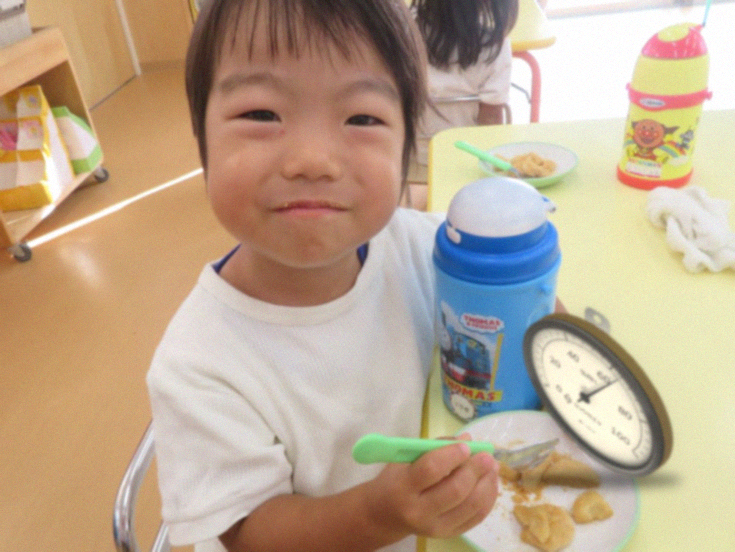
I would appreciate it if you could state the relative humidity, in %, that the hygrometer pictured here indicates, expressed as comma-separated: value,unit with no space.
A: 64,%
